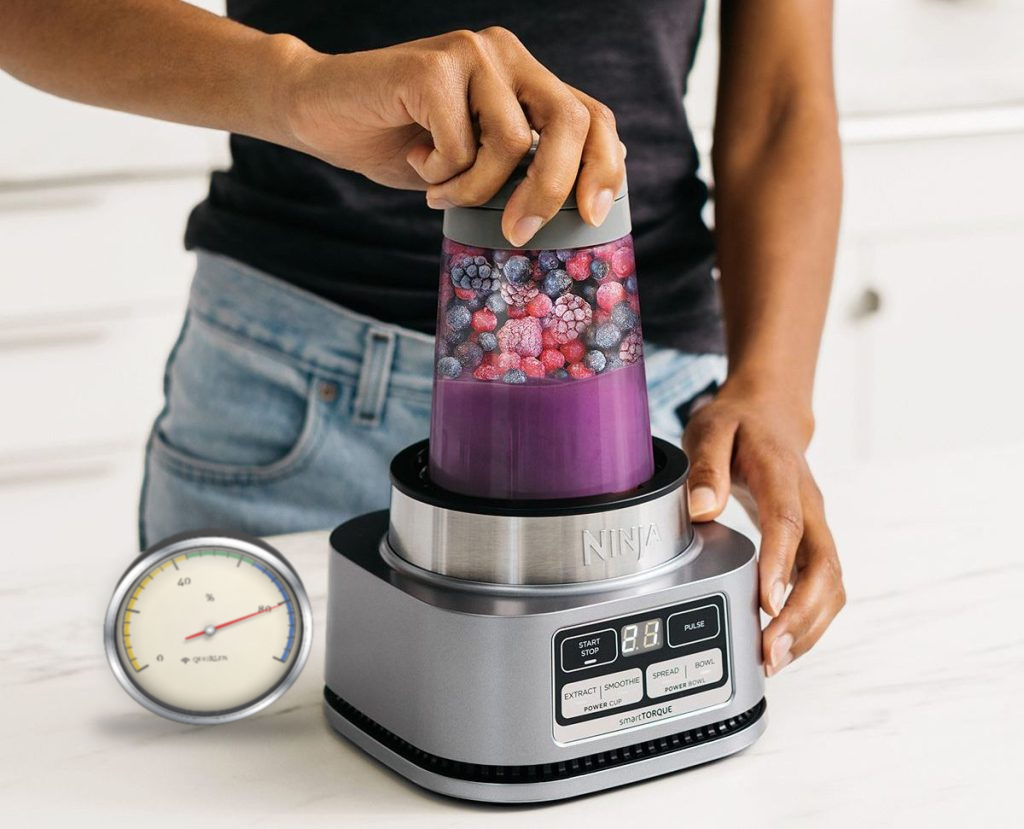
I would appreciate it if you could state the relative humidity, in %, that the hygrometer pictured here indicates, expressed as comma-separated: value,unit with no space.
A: 80,%
